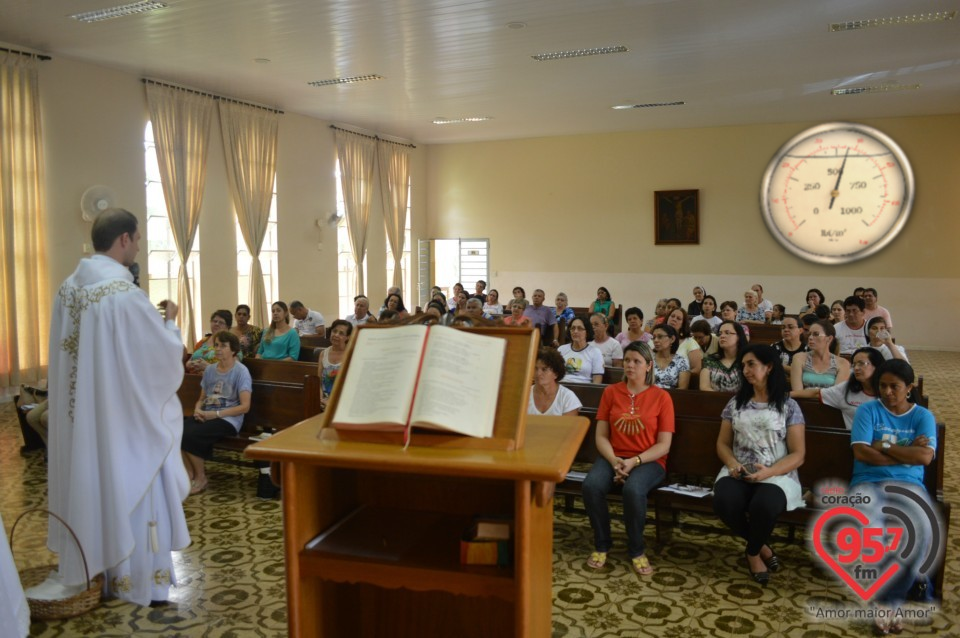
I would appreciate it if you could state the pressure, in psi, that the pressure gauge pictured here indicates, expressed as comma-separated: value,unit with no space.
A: 550,psi
